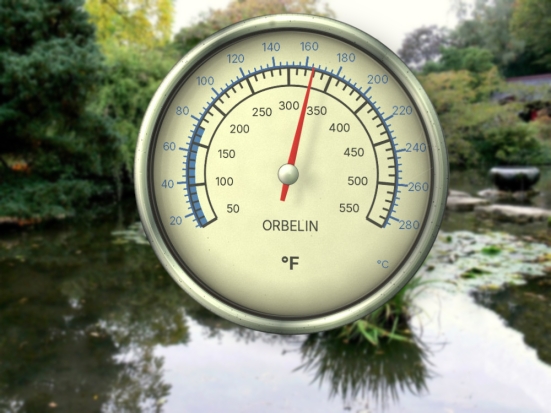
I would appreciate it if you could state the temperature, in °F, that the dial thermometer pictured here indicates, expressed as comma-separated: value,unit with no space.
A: 330,°F
